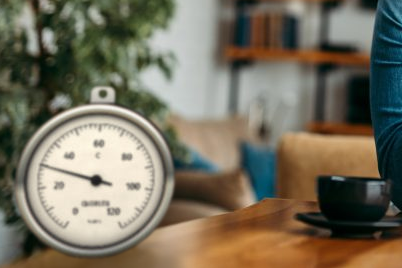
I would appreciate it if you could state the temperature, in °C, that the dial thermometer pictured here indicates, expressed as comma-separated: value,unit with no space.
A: 30,°C
